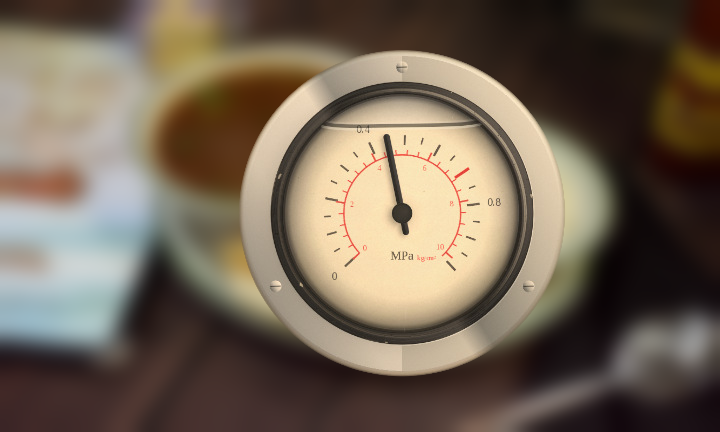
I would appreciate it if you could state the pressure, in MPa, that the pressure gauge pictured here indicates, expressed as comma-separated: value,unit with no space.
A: 0.45,MPa
